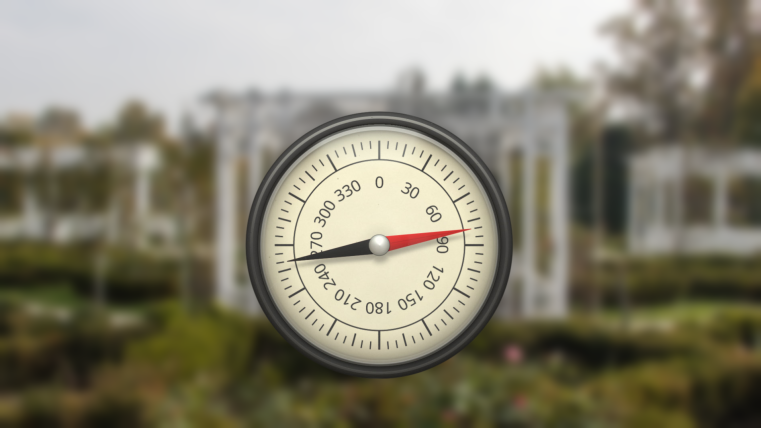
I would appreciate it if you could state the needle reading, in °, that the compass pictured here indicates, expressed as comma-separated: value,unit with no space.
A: 80,°
